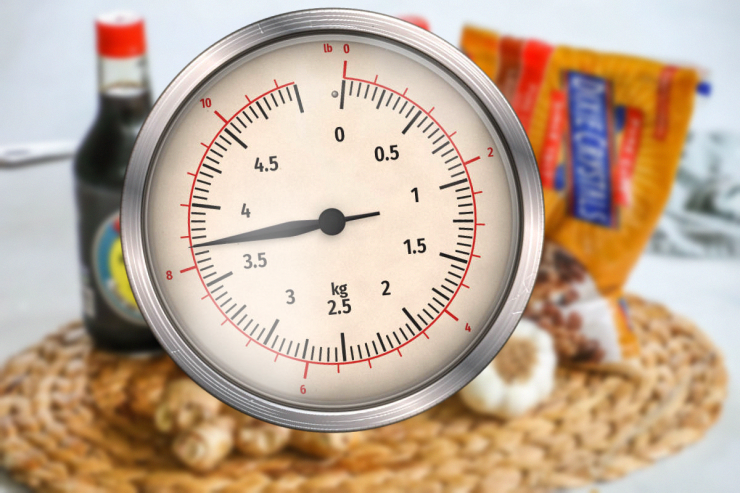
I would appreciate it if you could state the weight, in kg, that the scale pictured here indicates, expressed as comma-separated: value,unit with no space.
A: 3.75,kg
